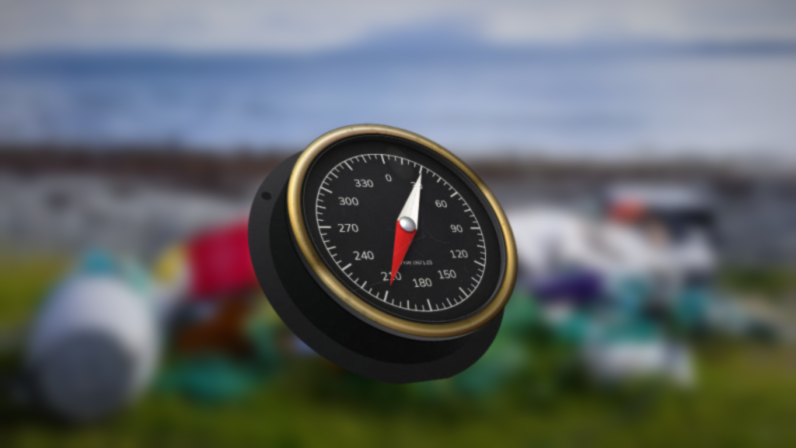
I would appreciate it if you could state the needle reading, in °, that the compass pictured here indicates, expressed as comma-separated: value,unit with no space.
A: 210,°
